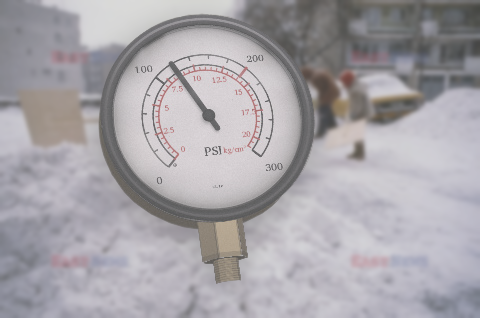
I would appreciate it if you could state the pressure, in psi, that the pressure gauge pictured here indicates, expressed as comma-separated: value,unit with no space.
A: 120,psi
